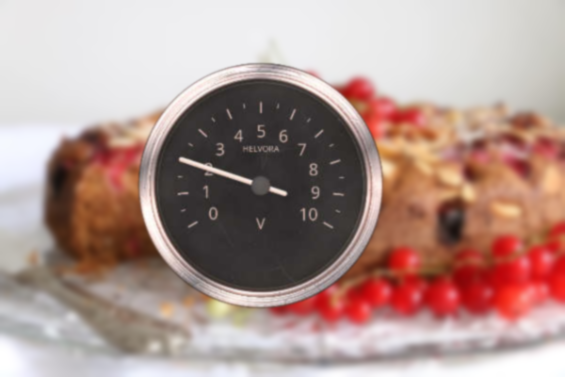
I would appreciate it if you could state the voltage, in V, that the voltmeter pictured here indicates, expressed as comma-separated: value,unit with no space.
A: 2,V
